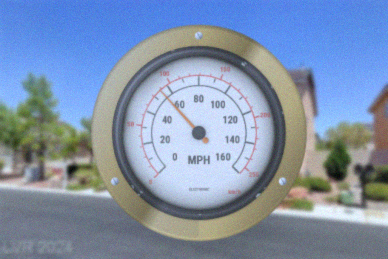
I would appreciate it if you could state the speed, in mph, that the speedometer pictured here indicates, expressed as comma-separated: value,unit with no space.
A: 55,mph
